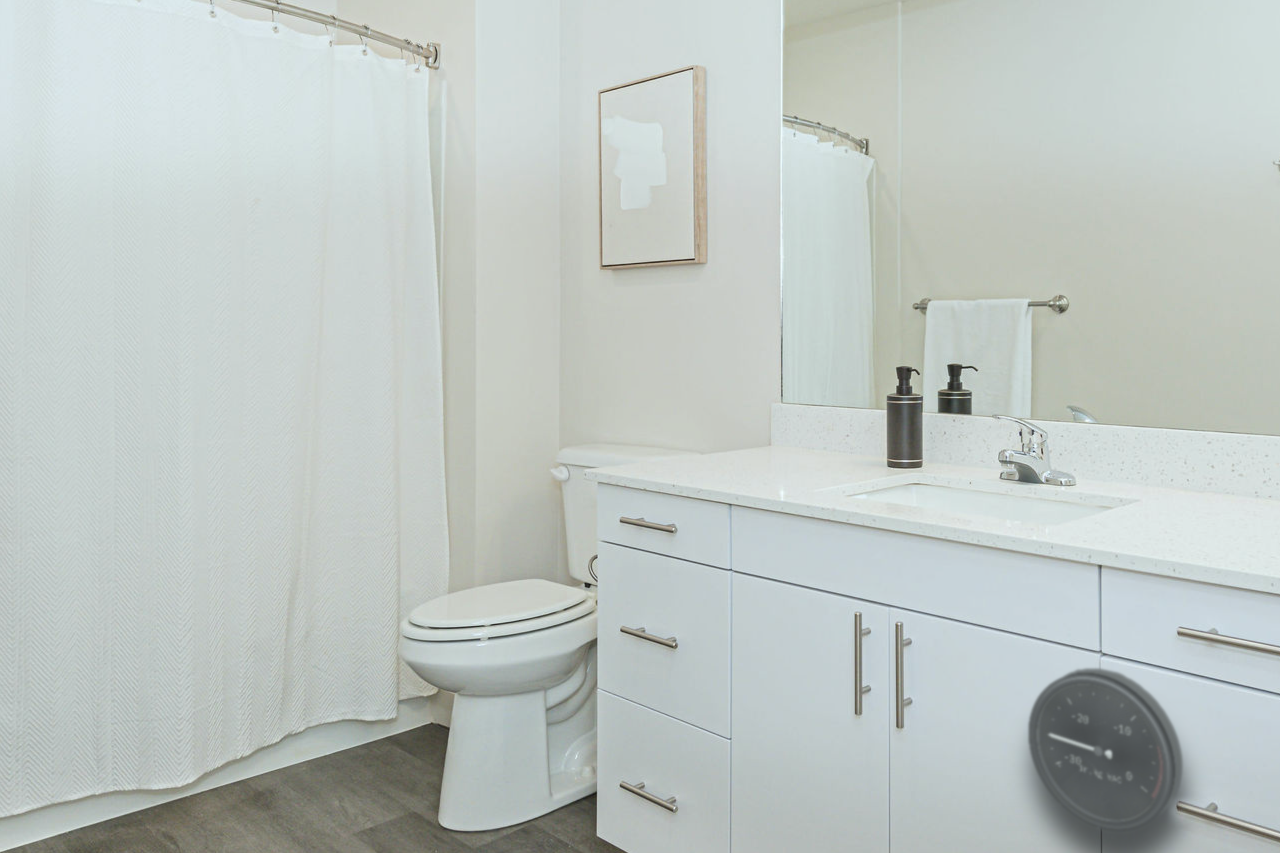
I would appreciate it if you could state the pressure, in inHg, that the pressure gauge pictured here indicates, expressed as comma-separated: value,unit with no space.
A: -26,inHg
